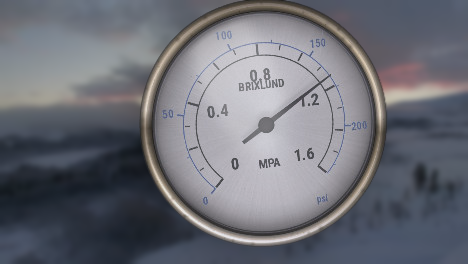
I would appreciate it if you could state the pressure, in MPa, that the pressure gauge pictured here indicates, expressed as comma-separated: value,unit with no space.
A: 1.15,MPa
